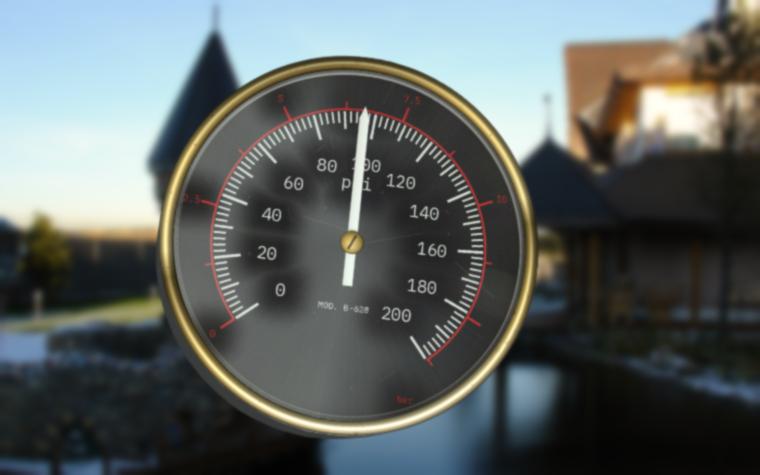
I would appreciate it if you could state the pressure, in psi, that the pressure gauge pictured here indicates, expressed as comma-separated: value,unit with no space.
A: 96,psi
